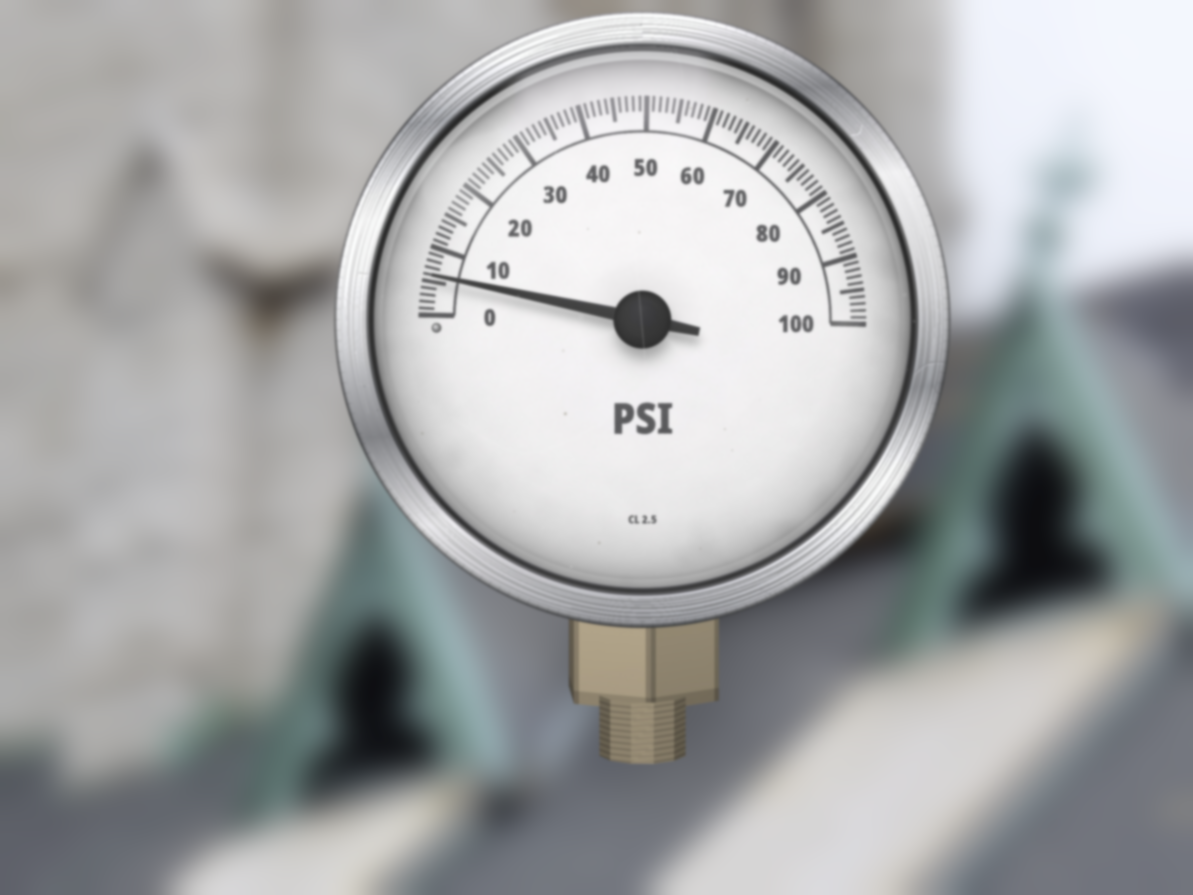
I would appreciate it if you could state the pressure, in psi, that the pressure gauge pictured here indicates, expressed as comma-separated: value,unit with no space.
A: 6,psi
